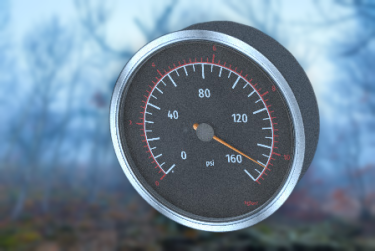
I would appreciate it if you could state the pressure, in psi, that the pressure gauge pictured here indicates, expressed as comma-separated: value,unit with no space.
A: 150,psi
